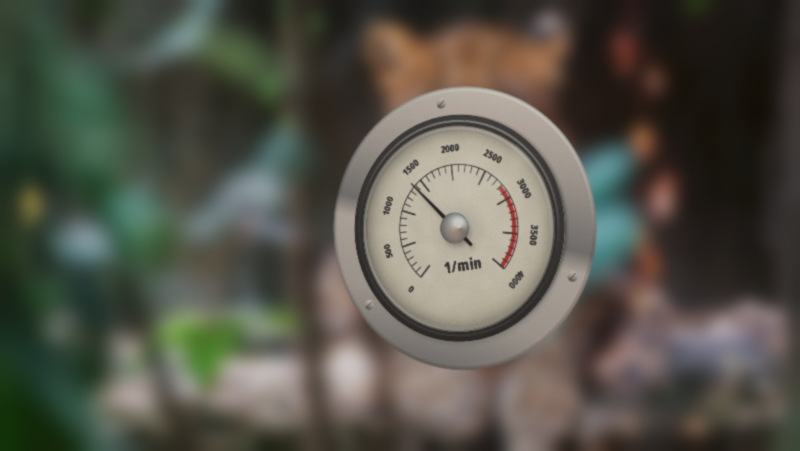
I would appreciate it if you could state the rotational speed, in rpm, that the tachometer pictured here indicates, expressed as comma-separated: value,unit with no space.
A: 1400,rpm
